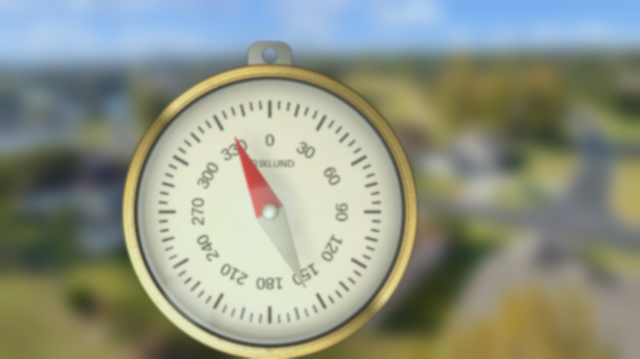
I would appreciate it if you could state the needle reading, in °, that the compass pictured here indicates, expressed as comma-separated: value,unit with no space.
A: 335,°
